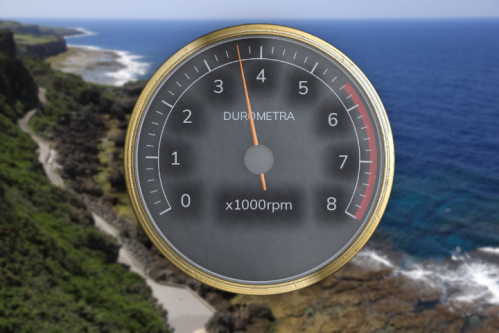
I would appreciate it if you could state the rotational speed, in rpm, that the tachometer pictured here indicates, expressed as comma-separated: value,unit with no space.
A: 3600,rpm
